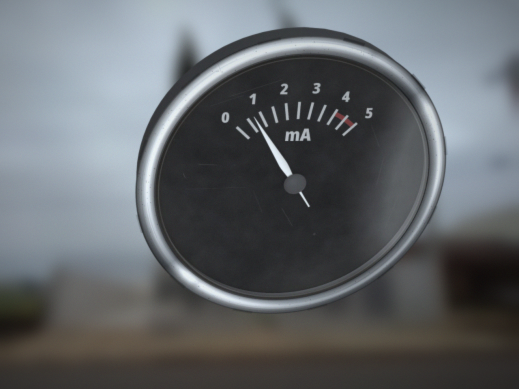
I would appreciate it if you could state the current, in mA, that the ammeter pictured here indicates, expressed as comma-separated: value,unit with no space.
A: 0.75,mA
